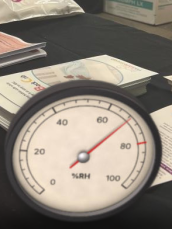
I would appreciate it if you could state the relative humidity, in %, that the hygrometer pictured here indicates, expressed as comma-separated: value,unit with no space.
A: 68,%
